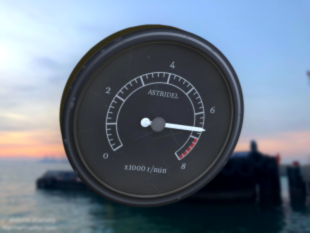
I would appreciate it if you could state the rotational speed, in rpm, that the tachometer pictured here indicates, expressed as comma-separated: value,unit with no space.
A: 6600,rpm
